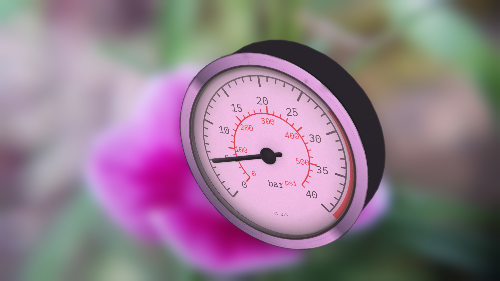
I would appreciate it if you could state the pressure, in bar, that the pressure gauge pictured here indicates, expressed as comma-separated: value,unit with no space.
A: 5,bar
